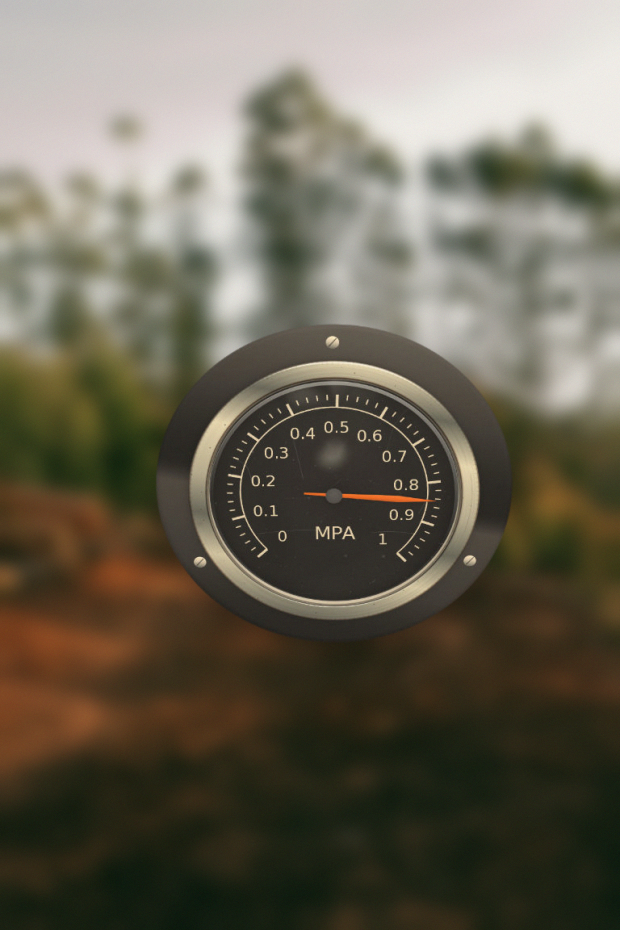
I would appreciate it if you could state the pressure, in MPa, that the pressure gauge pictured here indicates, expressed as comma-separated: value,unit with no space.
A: 0.84,MPa
